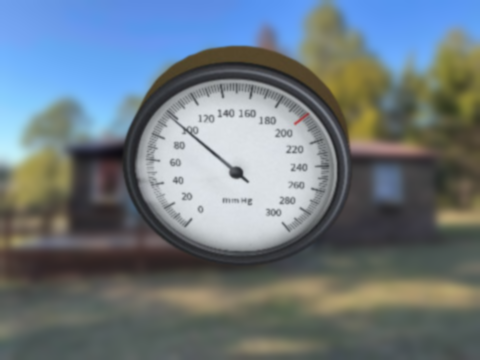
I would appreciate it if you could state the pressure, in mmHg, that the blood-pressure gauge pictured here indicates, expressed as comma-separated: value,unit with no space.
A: 100,mmHg
